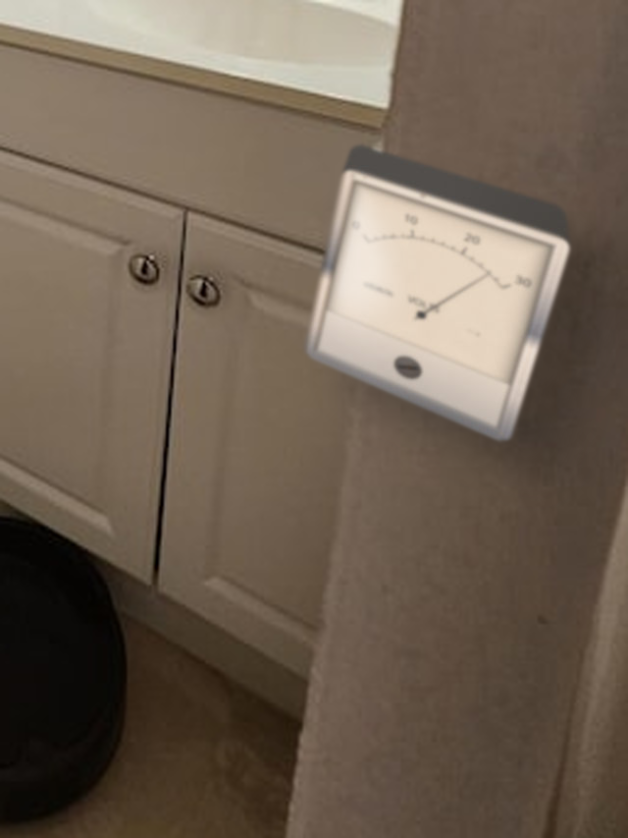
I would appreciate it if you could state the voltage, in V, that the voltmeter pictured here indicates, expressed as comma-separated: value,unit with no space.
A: 26,V
